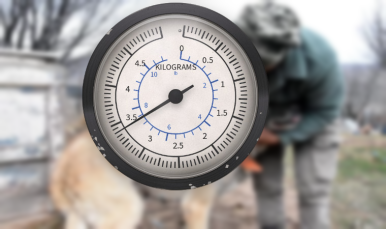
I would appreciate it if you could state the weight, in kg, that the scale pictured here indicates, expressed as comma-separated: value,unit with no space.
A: 3.4,kg
